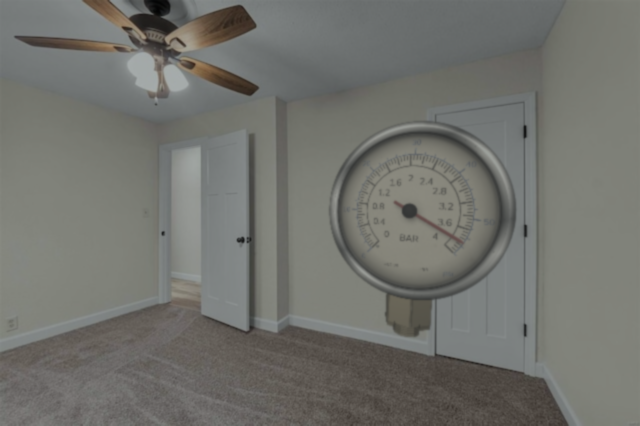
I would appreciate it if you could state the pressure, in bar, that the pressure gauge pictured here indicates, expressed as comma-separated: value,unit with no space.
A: 3.8,bar
